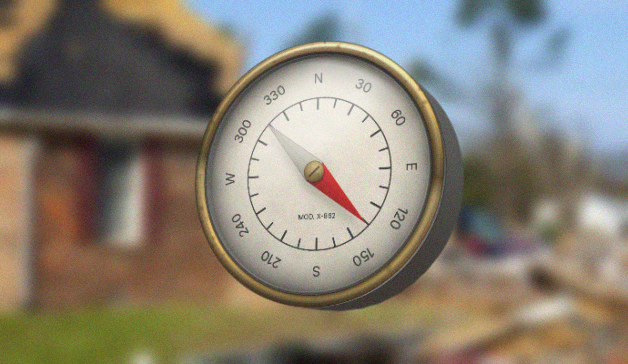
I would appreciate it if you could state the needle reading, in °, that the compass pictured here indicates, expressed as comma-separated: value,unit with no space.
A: 135,°
